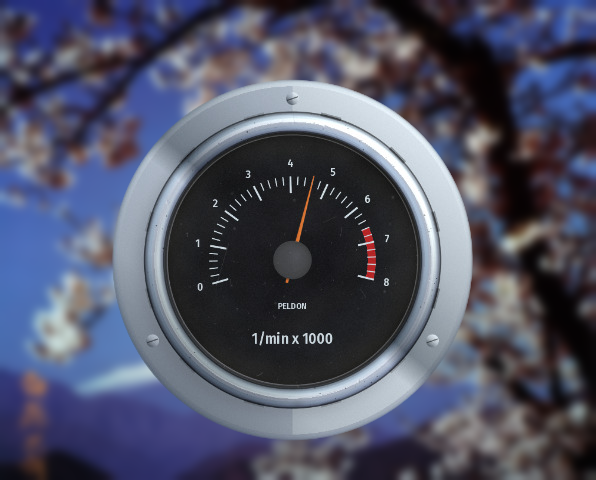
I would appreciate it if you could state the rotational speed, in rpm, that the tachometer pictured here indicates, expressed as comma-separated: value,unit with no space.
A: 4600,rpm
